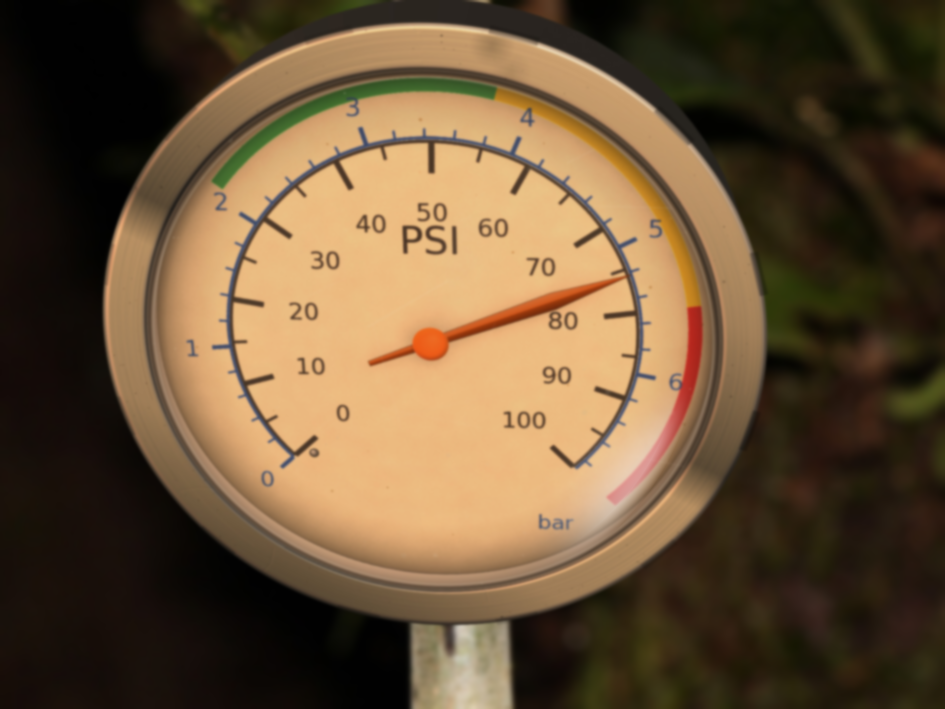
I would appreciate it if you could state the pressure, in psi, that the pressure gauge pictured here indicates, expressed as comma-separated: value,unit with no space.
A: 75,psi
